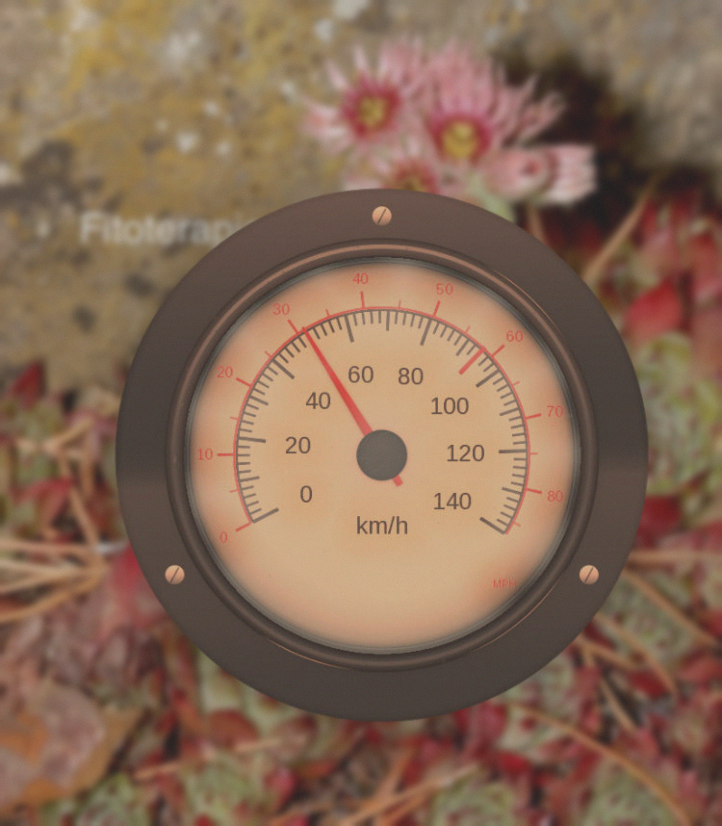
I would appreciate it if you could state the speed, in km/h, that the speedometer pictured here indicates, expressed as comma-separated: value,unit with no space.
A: 50,km/h
